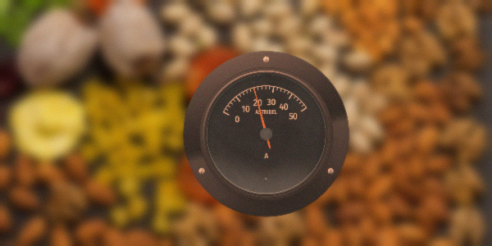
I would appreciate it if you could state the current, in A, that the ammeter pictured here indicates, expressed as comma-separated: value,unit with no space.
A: 20,A
